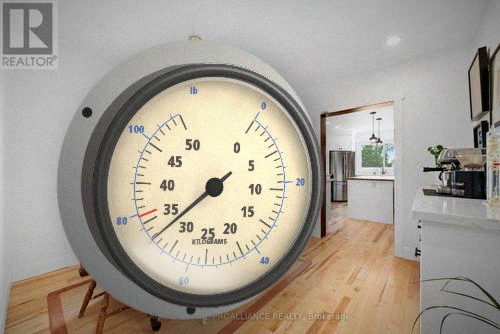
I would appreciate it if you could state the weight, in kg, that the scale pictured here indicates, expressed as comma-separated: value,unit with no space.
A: 33,kg
